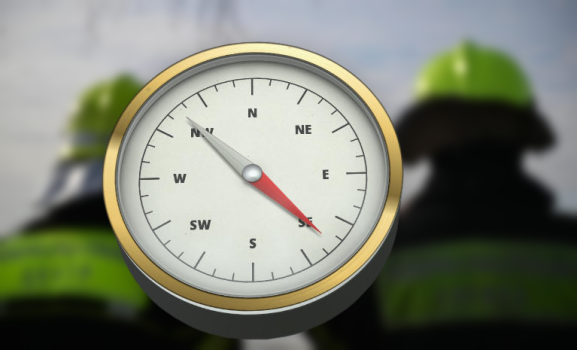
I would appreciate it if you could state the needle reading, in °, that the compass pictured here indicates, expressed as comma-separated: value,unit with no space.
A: 135,°
